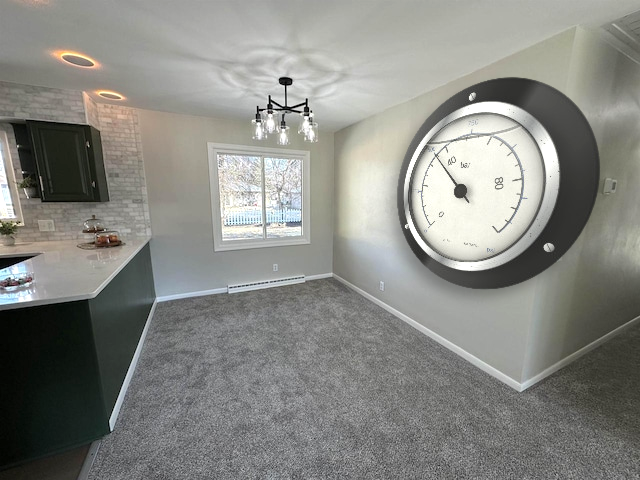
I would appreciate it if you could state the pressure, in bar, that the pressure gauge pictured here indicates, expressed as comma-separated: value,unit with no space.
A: 35,bar
